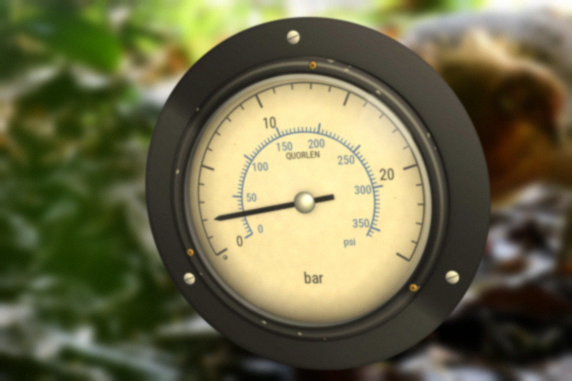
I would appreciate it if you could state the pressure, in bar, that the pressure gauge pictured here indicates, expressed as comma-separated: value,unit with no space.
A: 2,bar
